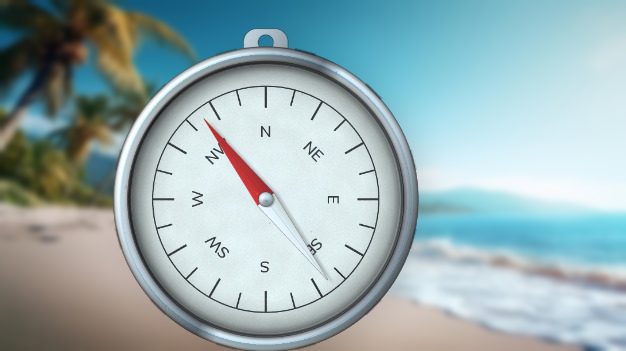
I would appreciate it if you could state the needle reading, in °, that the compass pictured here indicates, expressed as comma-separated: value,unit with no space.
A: 322.5,°
